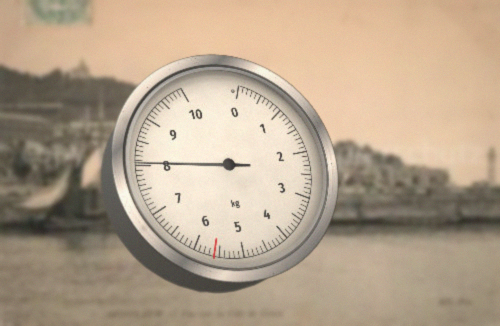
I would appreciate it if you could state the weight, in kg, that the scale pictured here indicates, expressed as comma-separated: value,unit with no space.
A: 8,kg
